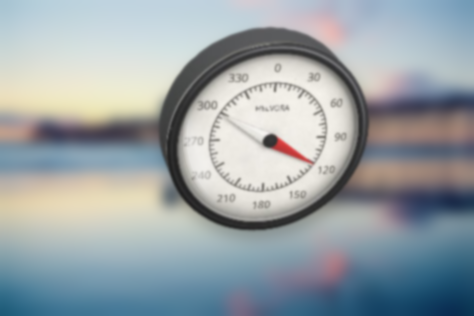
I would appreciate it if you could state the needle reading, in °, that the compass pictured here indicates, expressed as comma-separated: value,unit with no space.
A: 120,°
